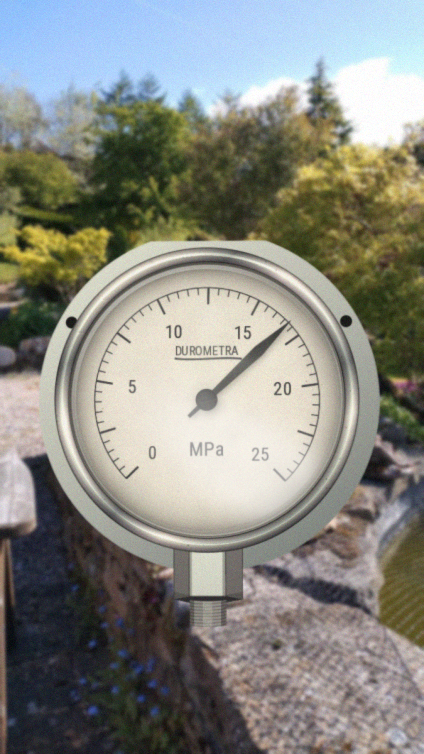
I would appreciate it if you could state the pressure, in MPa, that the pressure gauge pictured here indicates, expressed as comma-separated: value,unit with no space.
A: 16.75,MPa
